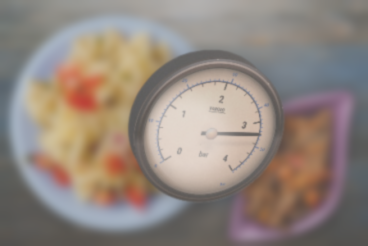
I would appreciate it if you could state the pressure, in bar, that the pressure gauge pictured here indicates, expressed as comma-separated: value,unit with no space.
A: 3.2,bar
